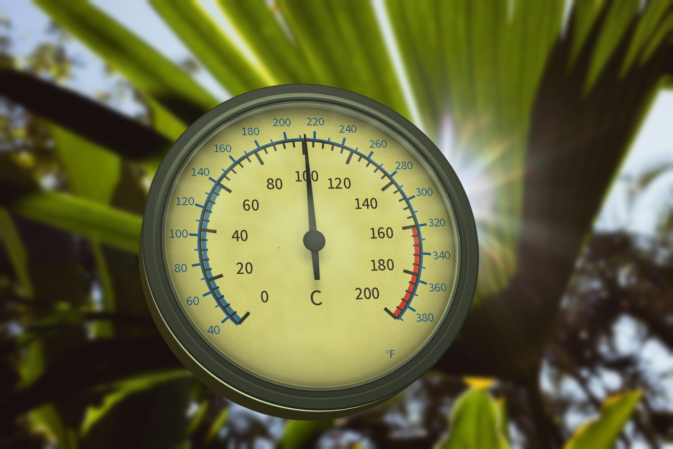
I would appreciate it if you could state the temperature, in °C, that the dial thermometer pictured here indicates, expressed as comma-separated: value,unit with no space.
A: 100,°C
